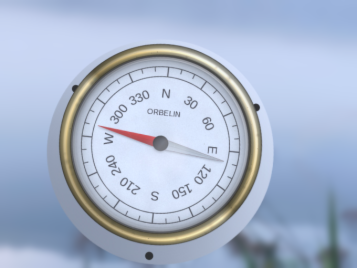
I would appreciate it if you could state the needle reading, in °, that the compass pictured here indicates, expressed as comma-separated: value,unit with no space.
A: 280,°
